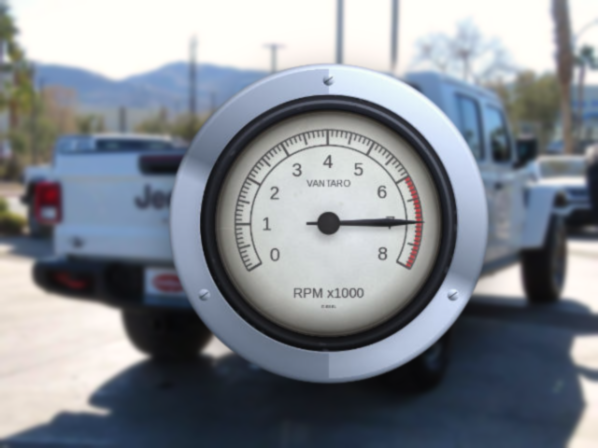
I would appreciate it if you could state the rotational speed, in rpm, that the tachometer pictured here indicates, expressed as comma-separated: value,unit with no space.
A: 7000,rpm
